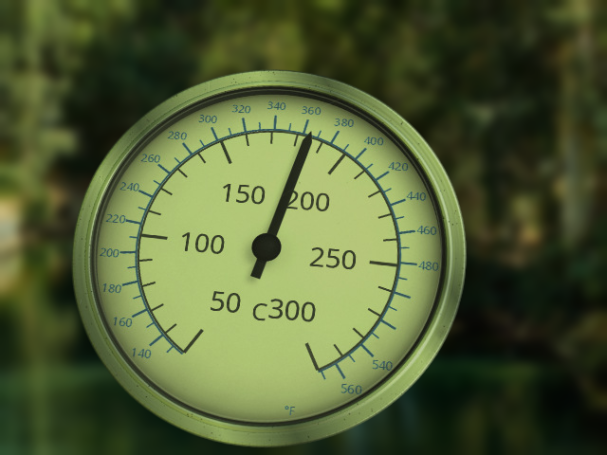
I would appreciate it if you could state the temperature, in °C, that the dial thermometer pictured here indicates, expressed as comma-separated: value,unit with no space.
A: 185,°C
